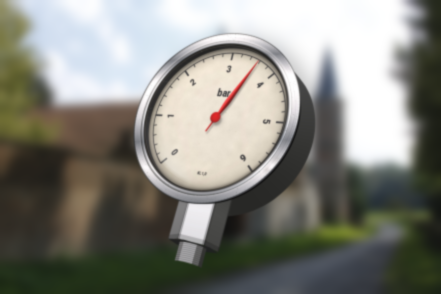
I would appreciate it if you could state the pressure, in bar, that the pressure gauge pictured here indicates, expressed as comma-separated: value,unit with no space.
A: 3.6,bar
